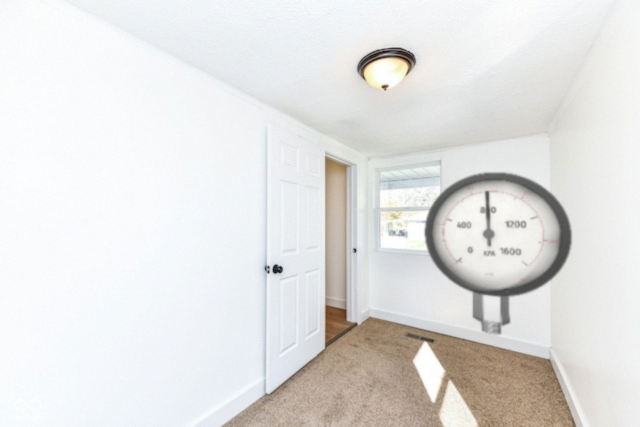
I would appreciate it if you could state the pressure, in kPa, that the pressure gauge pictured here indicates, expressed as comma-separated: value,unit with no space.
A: 800,kPa
